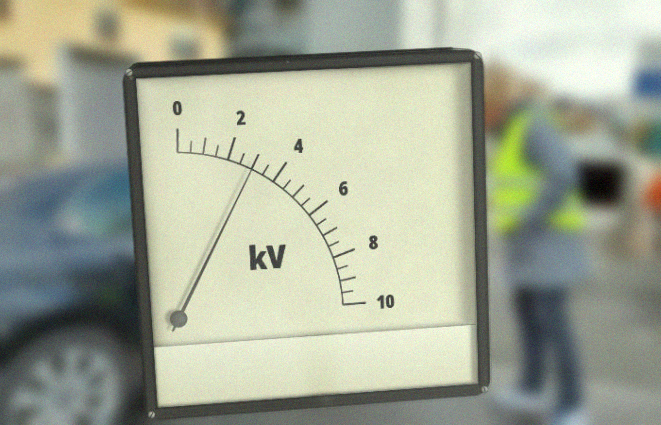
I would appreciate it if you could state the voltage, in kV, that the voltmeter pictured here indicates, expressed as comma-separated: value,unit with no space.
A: 3,kV
